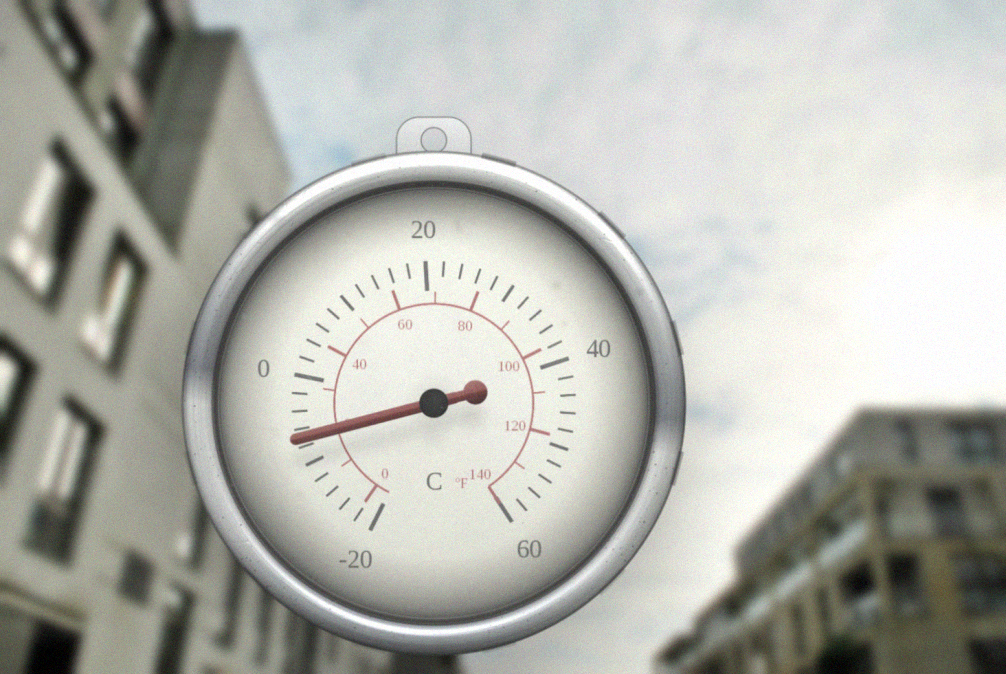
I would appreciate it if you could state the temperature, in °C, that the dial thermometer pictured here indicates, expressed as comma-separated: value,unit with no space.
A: -7,°C
